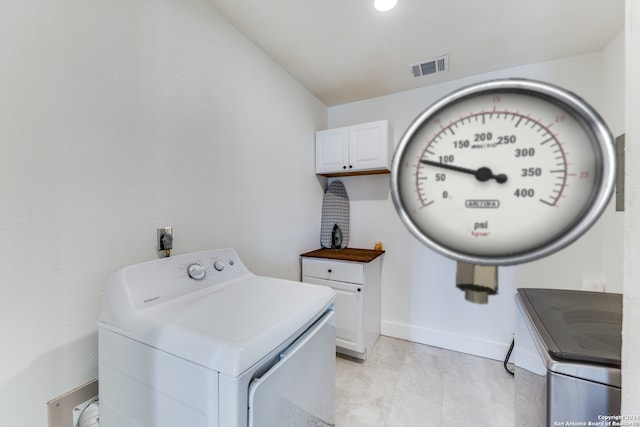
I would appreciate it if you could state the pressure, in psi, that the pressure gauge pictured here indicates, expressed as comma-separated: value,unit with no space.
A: 80,psi
